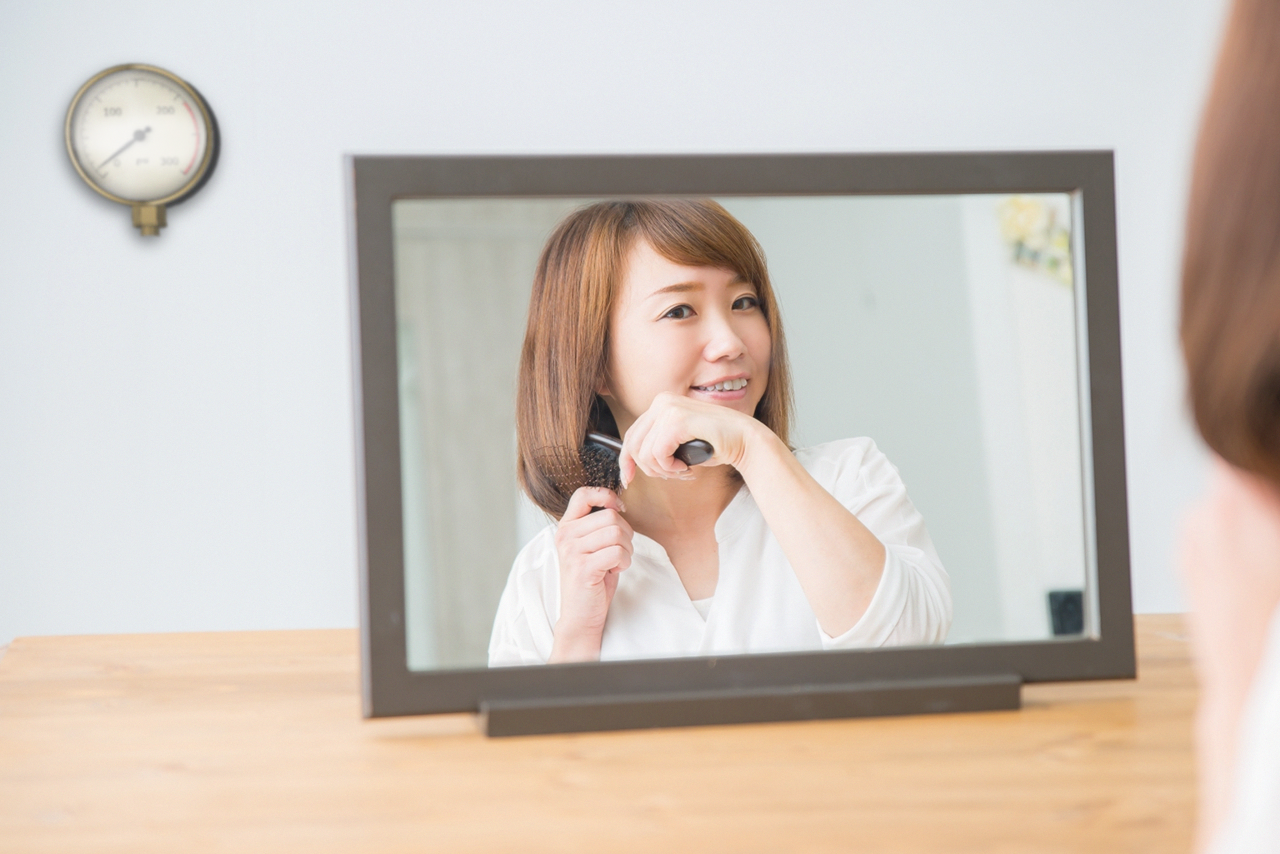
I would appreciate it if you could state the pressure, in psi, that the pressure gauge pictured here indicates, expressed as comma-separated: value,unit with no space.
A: 10,psi
